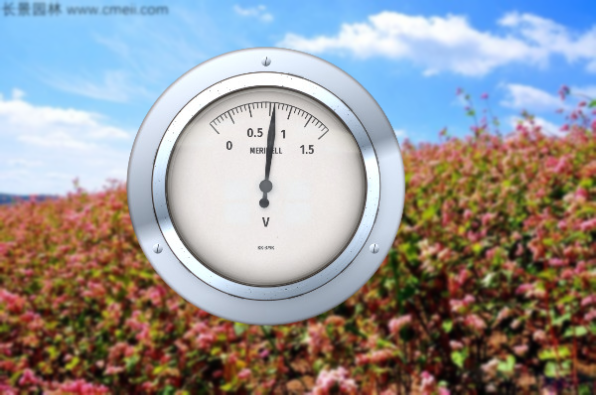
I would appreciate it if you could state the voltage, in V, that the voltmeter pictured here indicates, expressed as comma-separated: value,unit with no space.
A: 0.8,V
